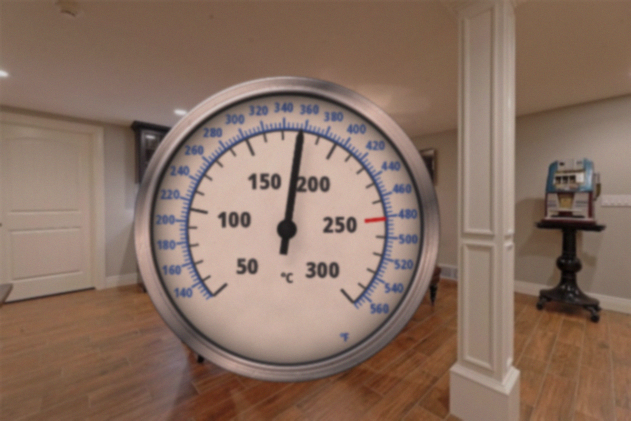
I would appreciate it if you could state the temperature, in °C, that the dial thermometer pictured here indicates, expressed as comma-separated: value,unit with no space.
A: 180,°C
